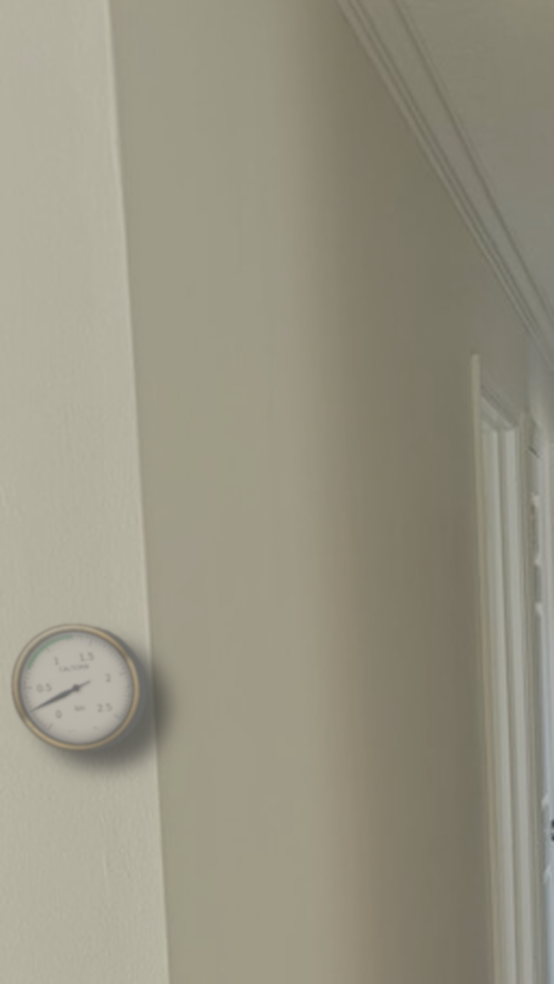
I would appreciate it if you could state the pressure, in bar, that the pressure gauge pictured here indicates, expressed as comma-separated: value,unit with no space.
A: 0.25,bar
